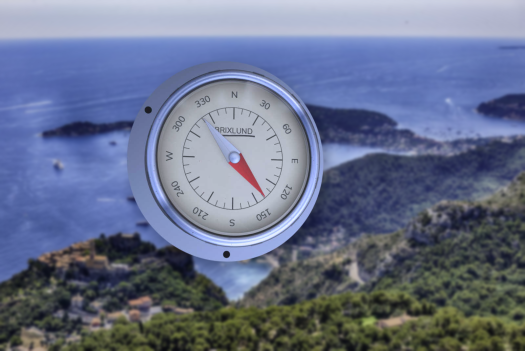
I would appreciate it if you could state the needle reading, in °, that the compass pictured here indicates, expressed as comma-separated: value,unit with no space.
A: 140,°
